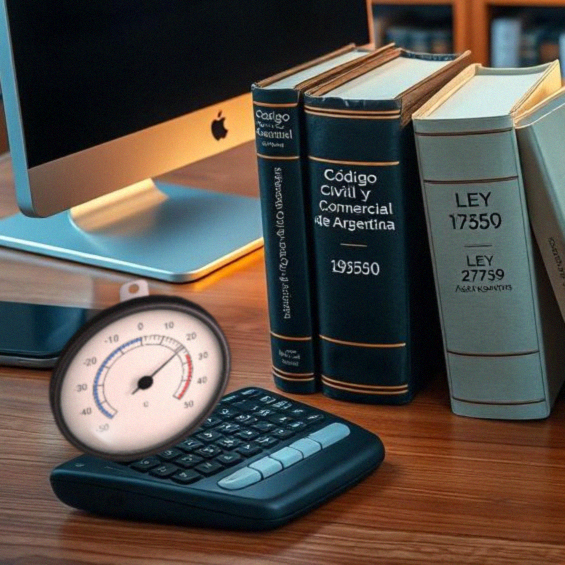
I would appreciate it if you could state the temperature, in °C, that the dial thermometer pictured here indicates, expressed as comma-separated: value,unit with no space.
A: 20,°C
